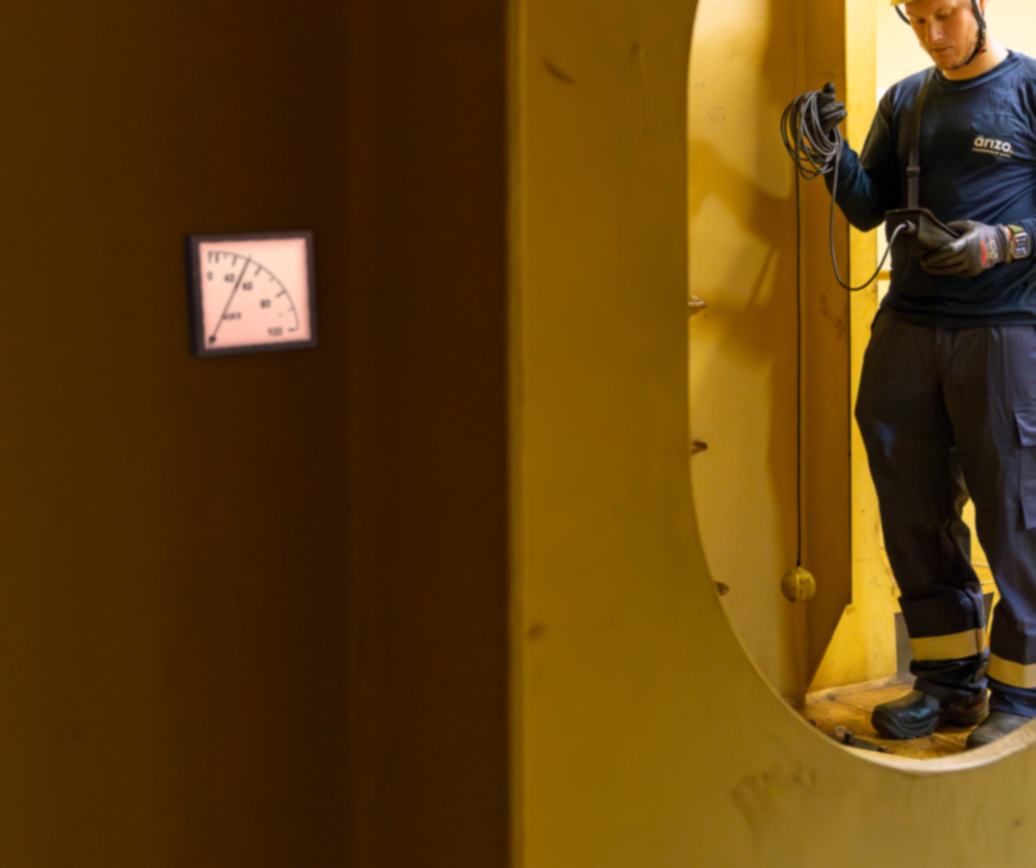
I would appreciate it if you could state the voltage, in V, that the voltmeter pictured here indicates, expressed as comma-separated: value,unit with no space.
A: 50,V
